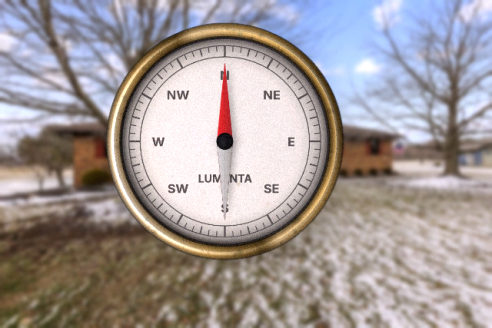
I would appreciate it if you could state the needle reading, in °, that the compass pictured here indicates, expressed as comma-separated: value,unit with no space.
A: 0,°
